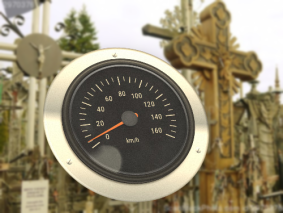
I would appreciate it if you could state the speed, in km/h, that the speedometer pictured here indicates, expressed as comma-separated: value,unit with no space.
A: 5,km/h
